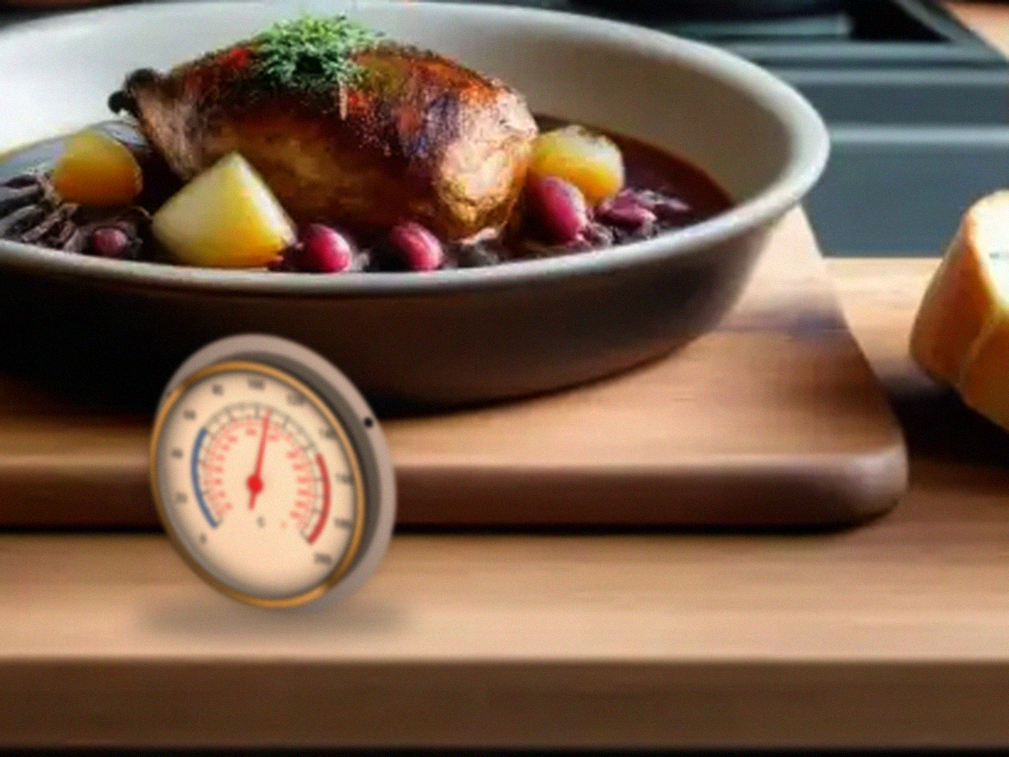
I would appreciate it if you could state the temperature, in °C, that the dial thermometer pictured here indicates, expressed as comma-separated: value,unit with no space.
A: 110,°C
